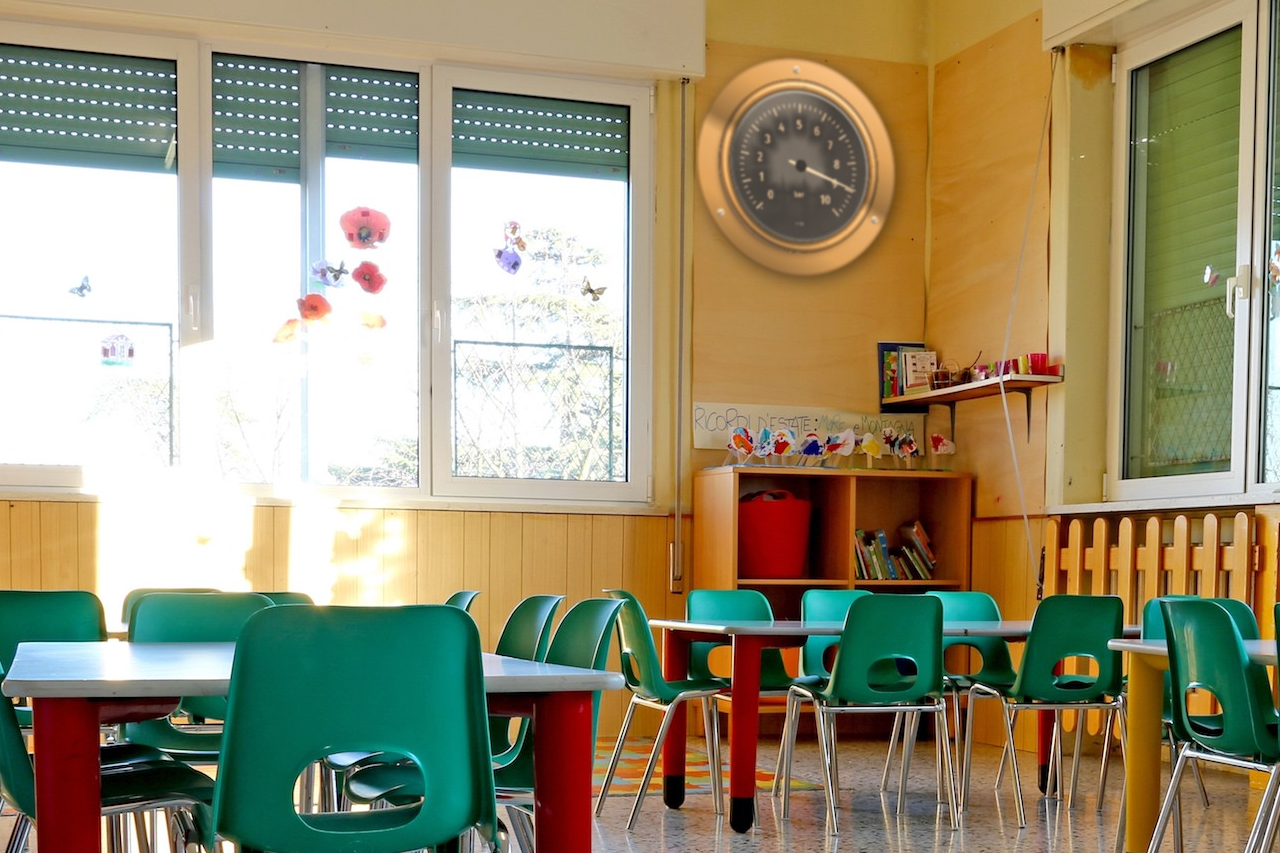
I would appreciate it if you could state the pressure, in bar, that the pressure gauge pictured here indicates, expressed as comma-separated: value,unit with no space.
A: 9,bar
